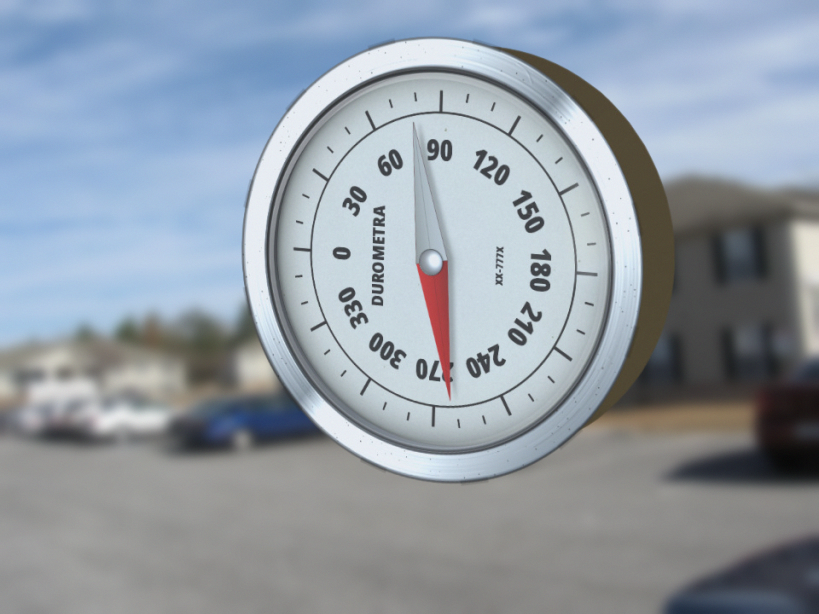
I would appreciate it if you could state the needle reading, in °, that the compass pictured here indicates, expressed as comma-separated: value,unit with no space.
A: 260,°
